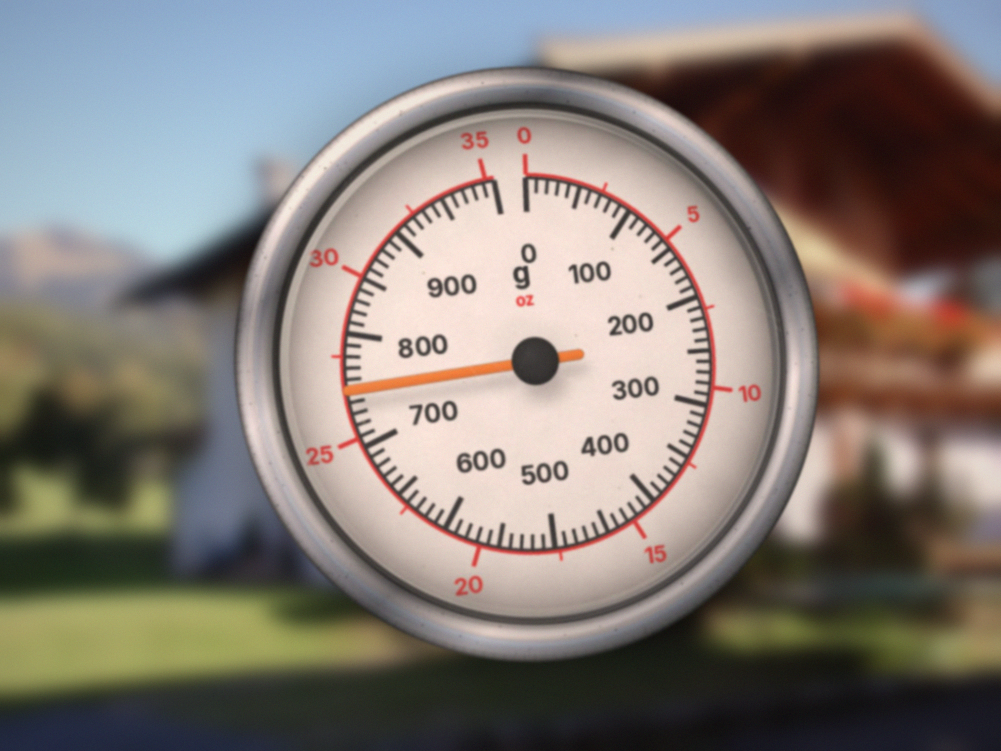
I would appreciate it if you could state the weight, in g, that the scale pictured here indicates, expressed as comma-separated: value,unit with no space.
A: 750,g
